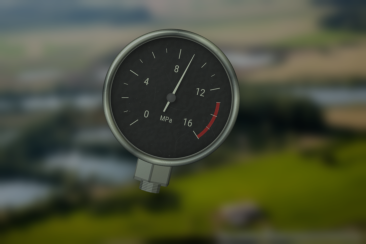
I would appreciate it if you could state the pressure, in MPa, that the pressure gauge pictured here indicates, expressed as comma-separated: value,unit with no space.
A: 9,MPa
